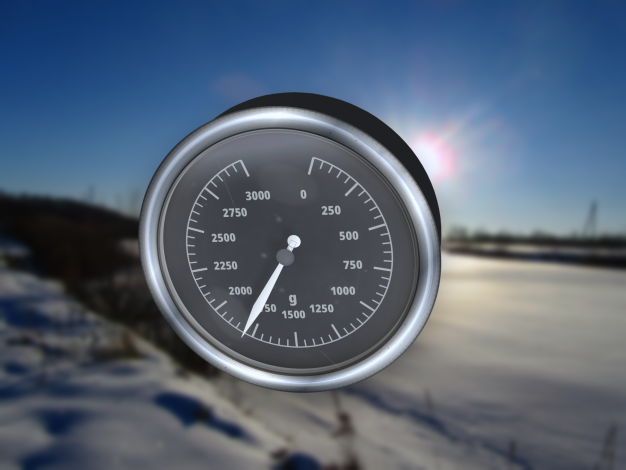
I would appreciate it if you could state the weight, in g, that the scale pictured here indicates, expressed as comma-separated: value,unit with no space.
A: 1800,g
